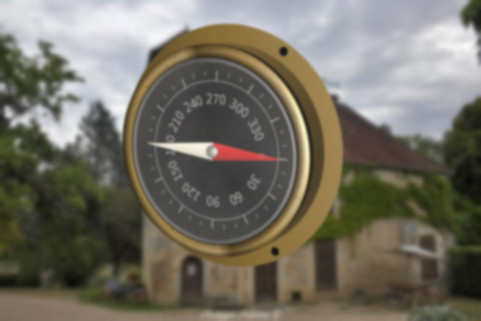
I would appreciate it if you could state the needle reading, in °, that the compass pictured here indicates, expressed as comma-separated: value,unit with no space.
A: 0,°
